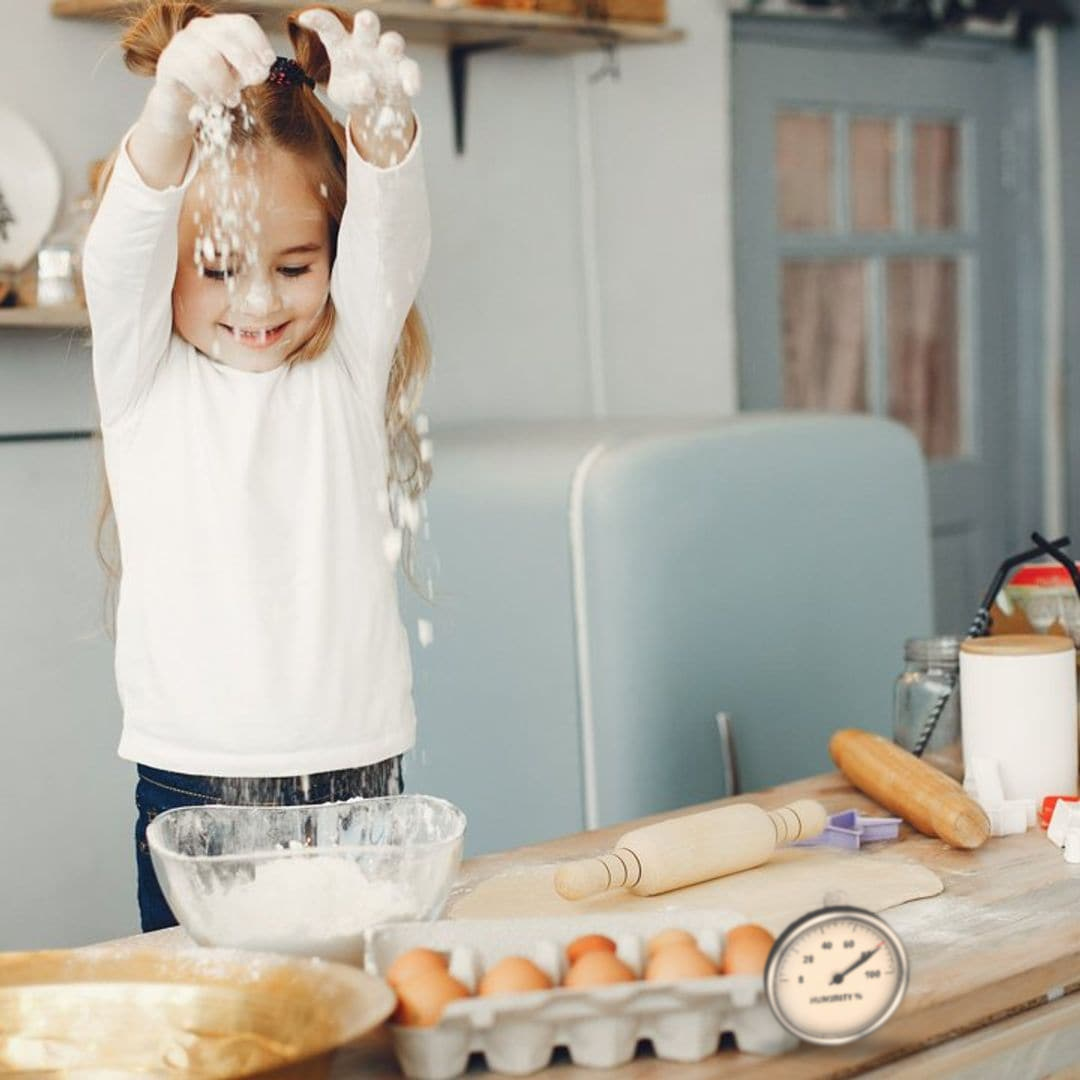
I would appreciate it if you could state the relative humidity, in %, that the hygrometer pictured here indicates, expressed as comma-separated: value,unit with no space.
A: 80,%
